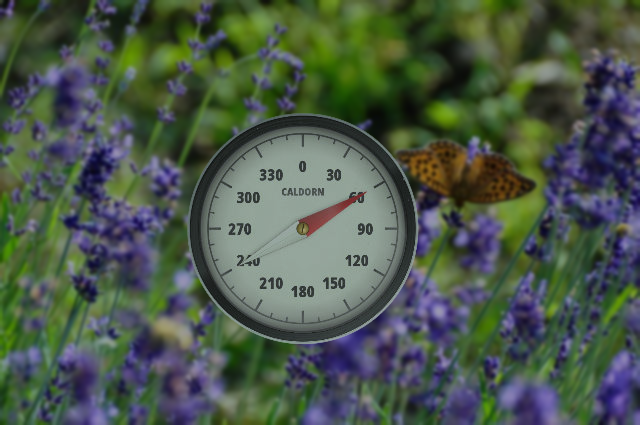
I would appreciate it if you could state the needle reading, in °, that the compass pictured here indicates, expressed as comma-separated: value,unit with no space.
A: 60,°
